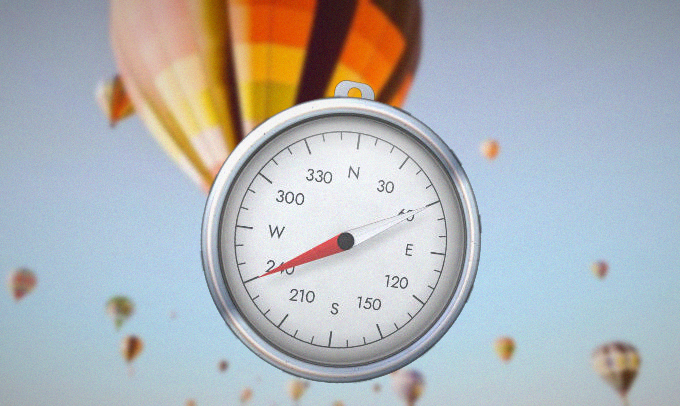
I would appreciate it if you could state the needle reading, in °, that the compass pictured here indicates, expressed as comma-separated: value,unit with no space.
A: 240,°
